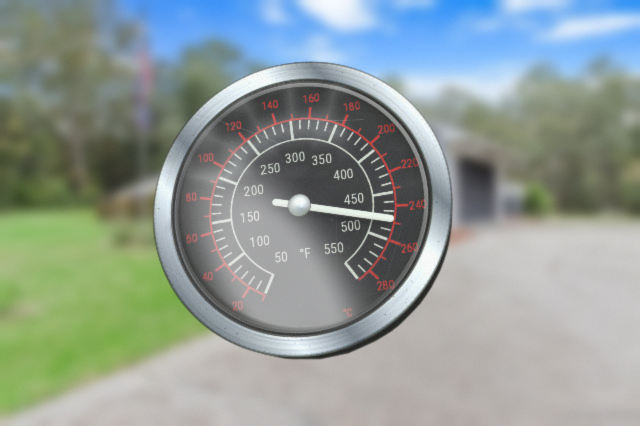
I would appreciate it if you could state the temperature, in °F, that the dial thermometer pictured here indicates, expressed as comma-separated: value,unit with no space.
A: 480,°F
